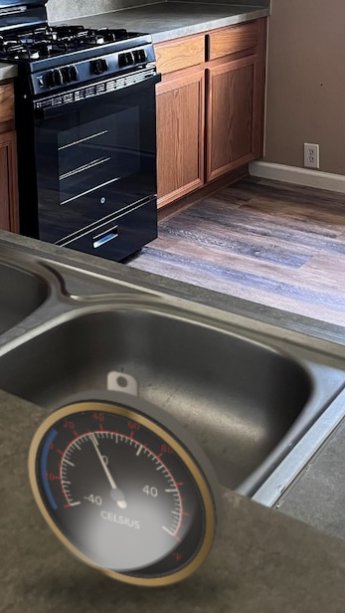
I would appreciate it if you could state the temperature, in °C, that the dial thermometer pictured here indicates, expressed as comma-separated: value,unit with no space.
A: 0,°C
